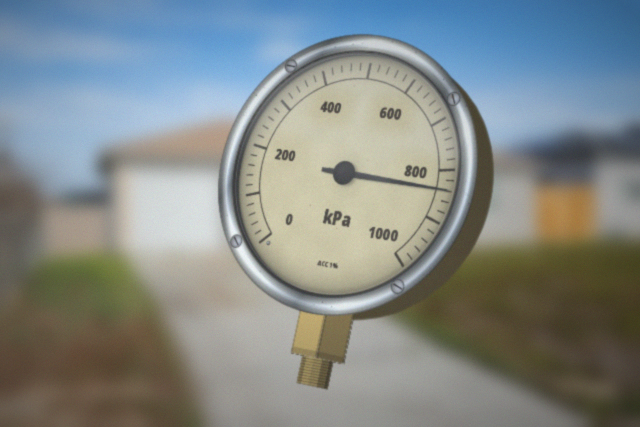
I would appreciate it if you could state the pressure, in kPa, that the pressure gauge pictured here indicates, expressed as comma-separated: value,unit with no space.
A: 840,kPa
